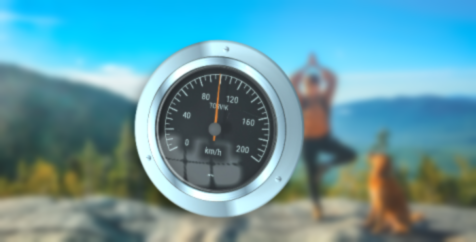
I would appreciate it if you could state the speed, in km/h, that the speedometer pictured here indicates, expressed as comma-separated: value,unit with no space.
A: 100,km/h
